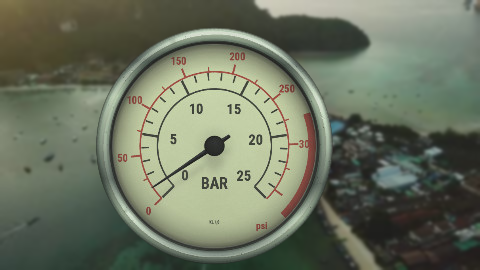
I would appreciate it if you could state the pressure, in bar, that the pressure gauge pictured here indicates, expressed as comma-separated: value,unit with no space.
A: 1,bar
